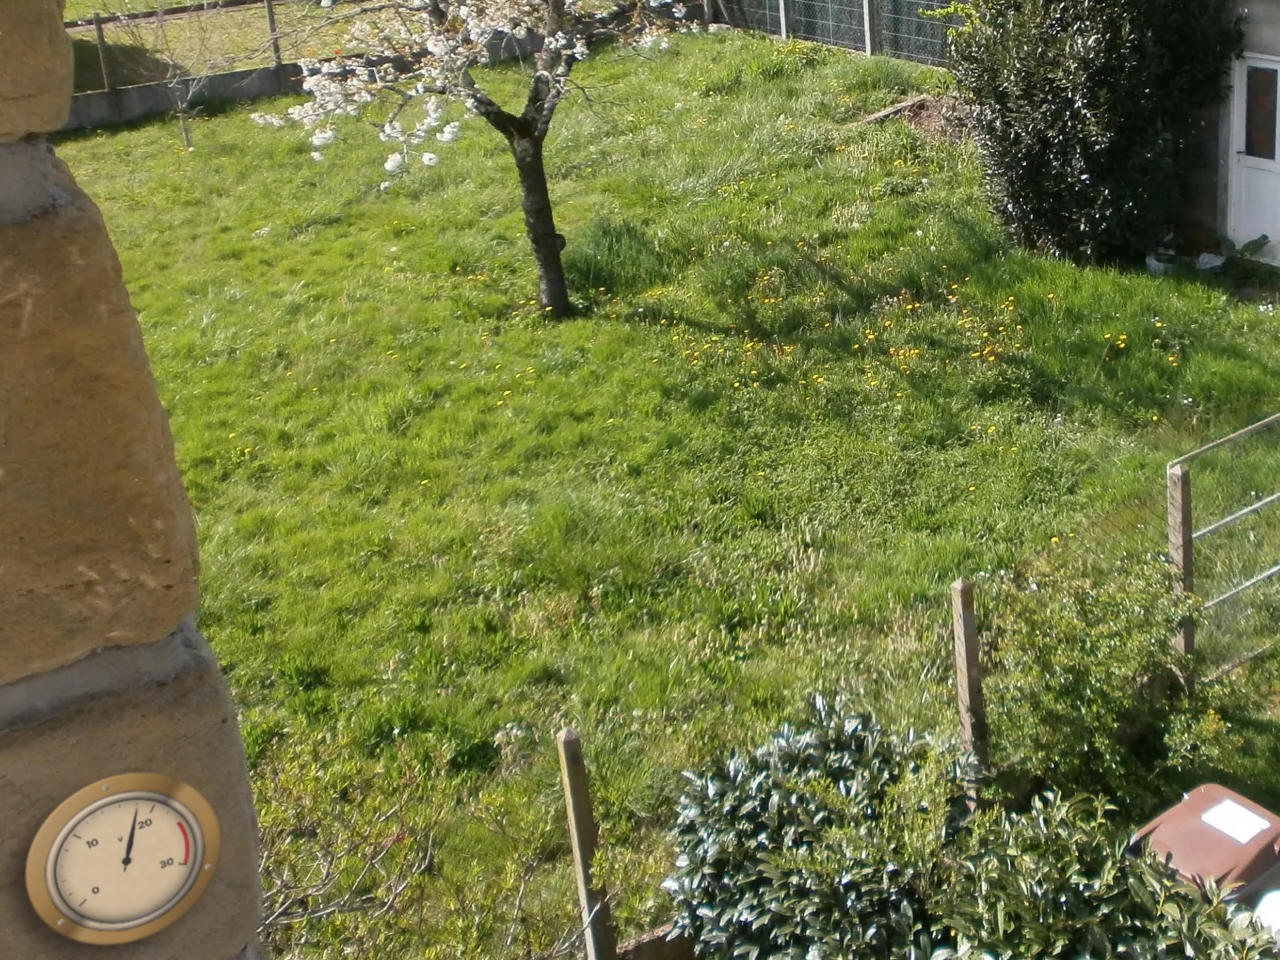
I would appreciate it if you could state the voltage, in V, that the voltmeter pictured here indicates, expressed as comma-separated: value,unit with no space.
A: 18,V
